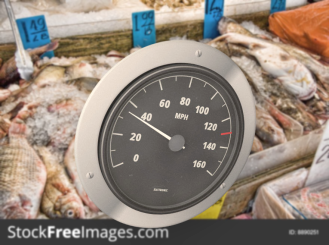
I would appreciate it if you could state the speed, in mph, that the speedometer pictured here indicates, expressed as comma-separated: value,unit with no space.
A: 35,mph
